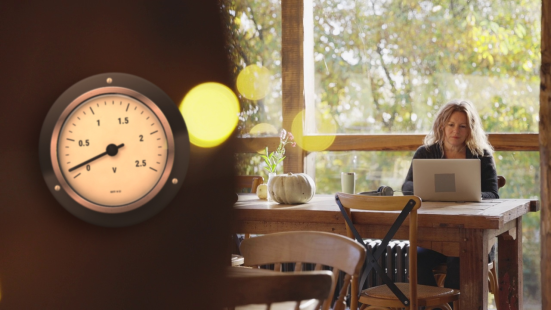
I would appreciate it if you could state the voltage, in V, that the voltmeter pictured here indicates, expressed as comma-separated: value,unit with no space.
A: 0.1,V
